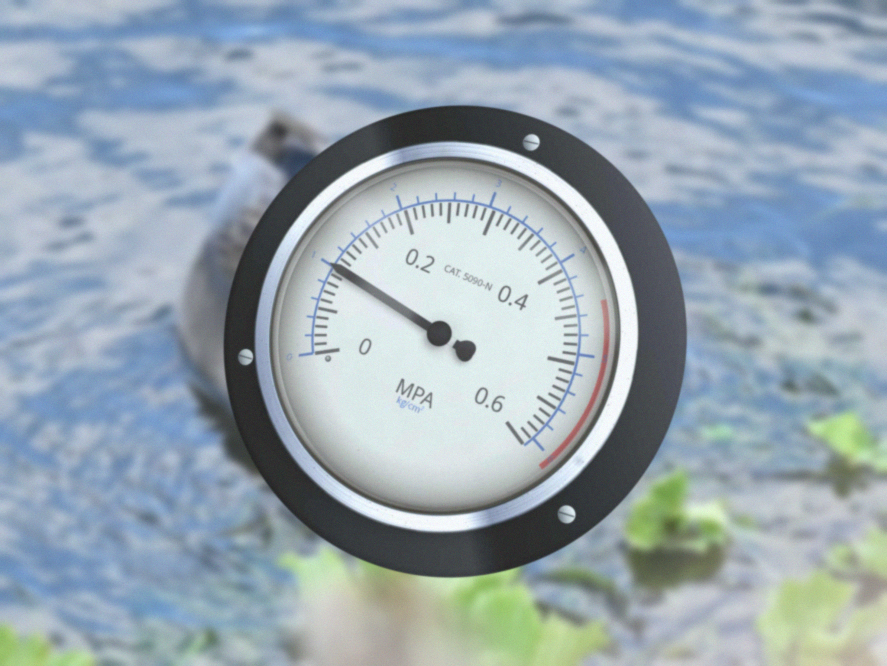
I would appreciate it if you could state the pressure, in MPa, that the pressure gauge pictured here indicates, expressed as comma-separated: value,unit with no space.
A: 0.1,MPa
